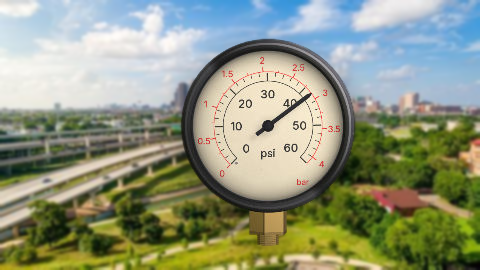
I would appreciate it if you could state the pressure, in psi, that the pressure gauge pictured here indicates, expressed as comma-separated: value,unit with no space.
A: 42,psi
